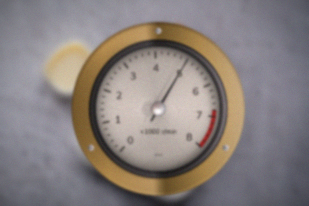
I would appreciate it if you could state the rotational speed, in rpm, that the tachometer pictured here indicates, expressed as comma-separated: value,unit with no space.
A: 5000,rpm
